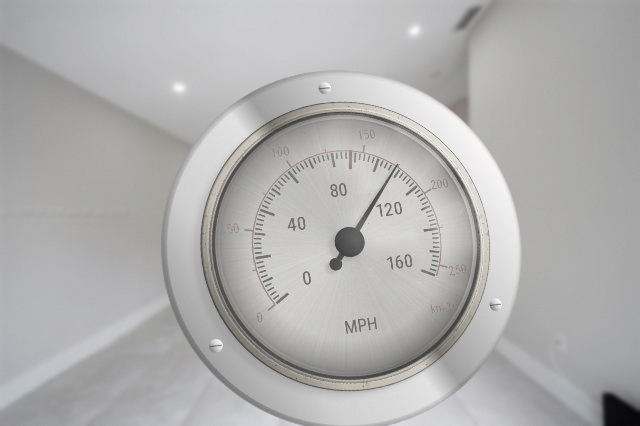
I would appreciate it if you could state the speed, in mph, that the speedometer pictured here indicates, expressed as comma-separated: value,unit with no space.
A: 108,mph
